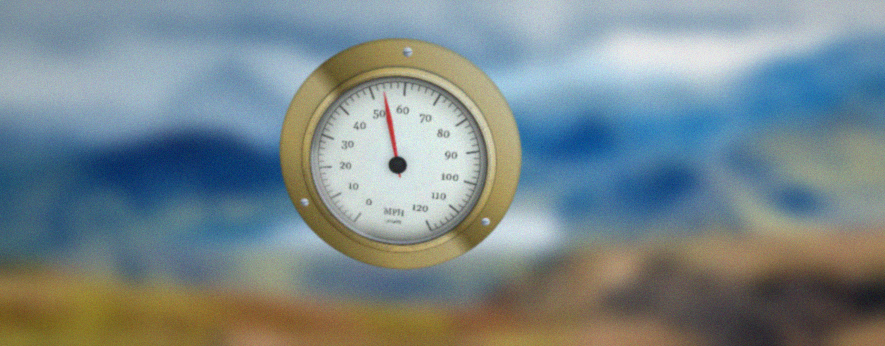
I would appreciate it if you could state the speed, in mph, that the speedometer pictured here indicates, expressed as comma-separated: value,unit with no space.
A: 54,mph
